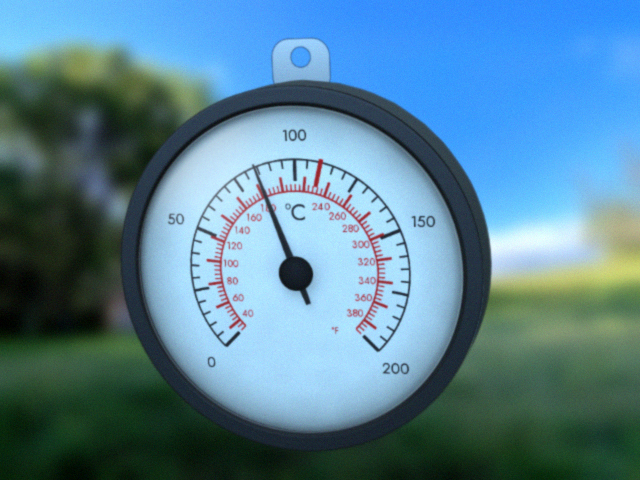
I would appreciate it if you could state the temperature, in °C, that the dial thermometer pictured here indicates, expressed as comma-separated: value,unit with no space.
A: 85,°C
